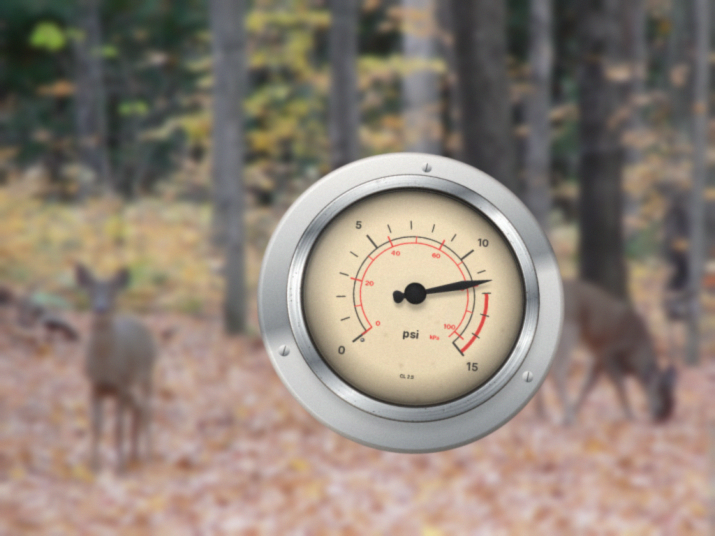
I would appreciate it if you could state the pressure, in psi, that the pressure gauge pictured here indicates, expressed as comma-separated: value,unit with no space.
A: 11.5,psi
